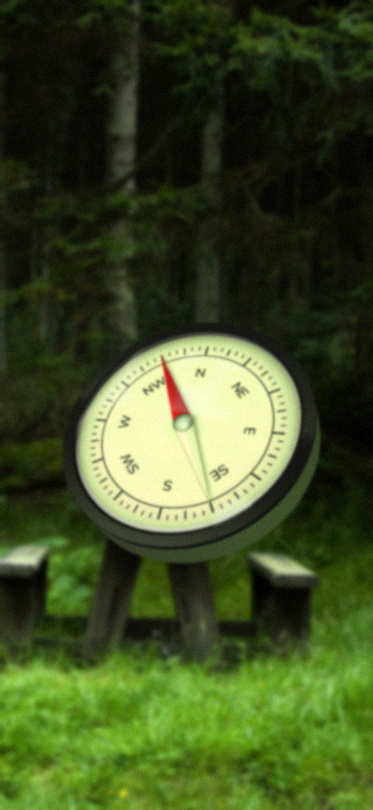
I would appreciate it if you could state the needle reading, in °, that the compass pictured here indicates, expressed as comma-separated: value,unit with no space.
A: 330,°
